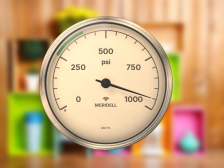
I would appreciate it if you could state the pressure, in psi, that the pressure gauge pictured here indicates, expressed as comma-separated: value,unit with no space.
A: 950,psi
